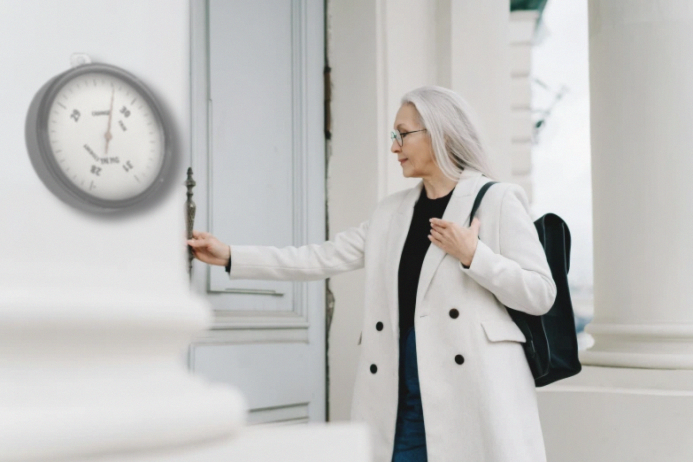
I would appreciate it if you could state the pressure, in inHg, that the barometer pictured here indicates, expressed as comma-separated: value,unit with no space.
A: 29.7,inHg
